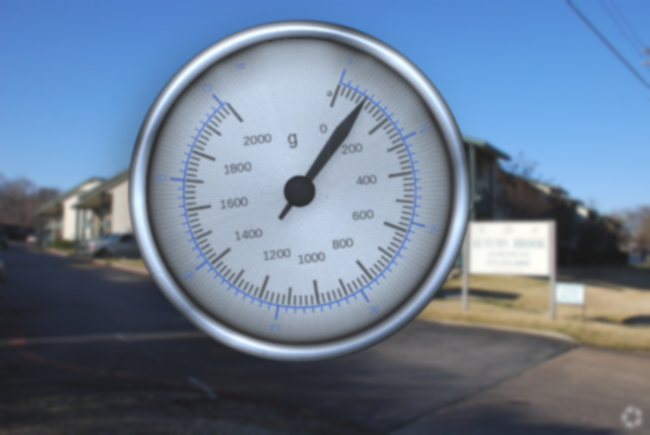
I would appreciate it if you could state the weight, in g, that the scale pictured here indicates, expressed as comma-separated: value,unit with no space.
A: 100,g
